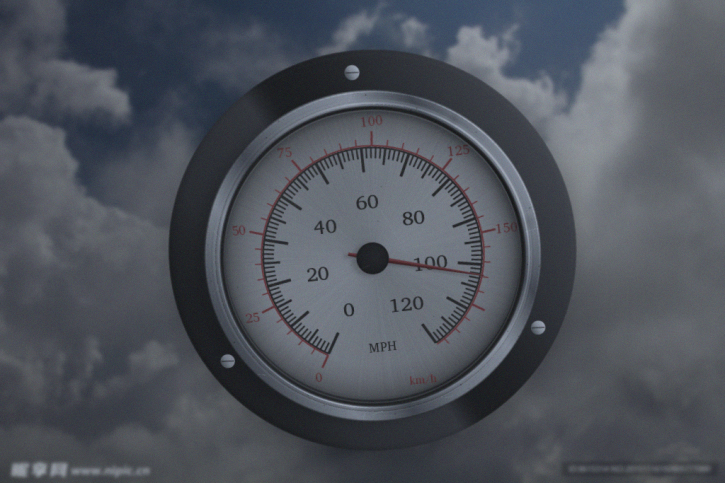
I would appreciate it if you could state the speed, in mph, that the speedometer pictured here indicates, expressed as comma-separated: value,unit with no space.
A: 102,mph
